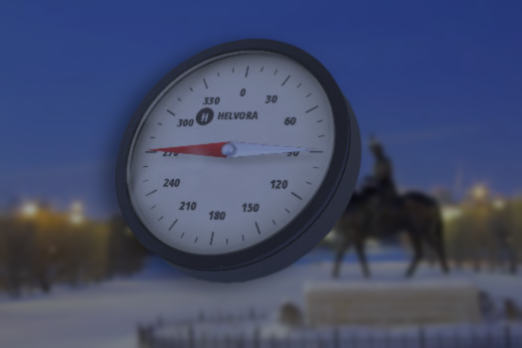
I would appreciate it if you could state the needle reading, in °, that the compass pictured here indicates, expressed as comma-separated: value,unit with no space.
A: 270,°
